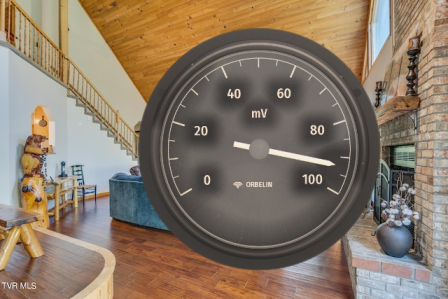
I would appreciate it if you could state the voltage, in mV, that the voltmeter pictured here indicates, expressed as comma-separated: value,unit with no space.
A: 92.5,mV
